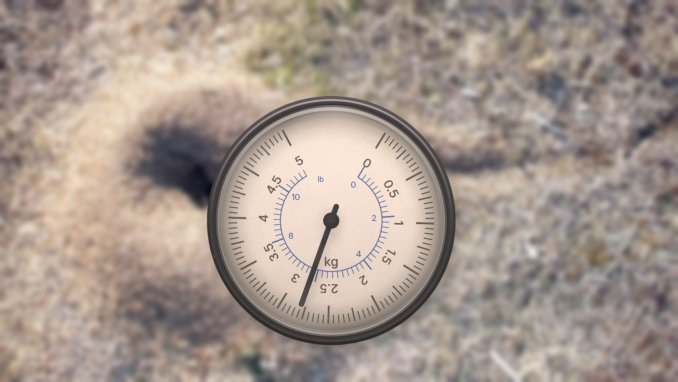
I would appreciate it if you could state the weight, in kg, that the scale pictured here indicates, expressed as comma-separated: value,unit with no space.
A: 2.8,kg
